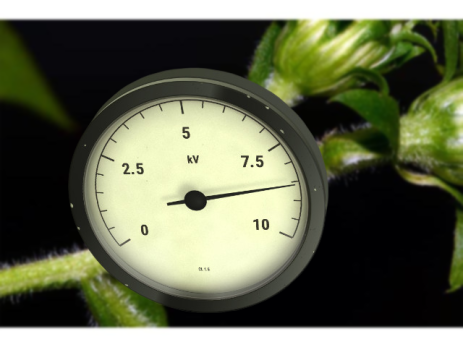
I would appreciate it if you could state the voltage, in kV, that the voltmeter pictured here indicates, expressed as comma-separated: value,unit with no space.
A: 8.5,kV
